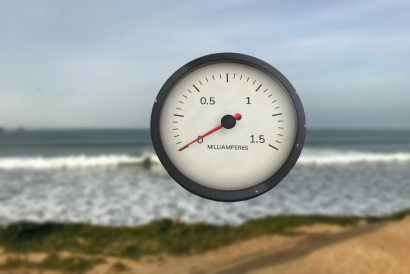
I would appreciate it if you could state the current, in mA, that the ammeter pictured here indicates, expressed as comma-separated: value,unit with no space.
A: 0,mA
